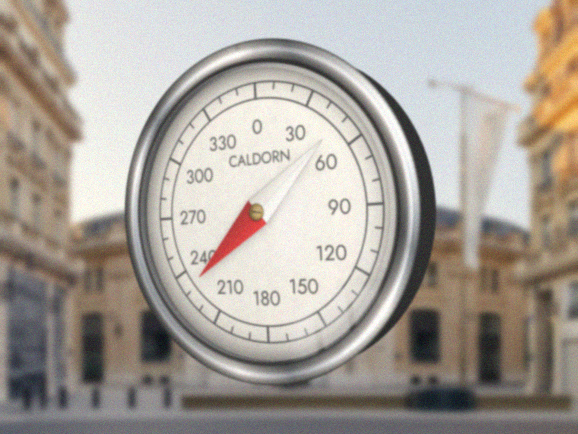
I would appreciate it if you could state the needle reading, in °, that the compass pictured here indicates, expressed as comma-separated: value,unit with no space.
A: 230,°
